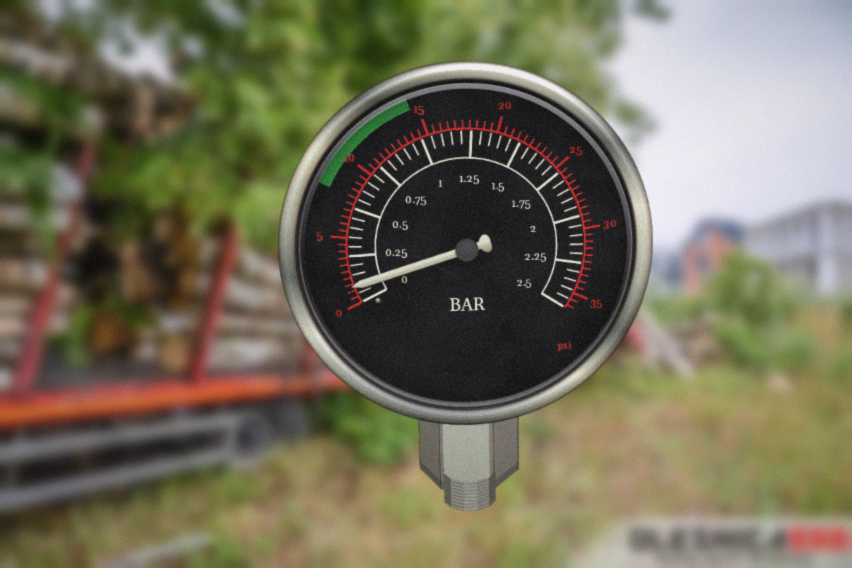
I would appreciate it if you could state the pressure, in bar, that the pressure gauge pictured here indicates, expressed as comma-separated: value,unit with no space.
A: 0.1,bar
